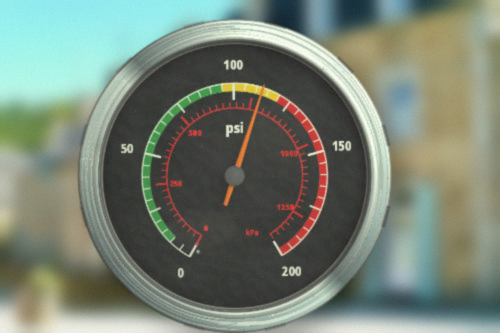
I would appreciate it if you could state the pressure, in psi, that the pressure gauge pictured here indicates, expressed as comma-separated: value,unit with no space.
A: 112.5,psi
